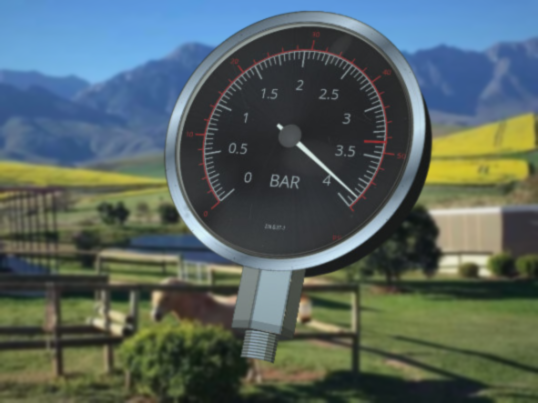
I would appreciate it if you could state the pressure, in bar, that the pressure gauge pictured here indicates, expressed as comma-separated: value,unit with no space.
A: 3.9,bar
